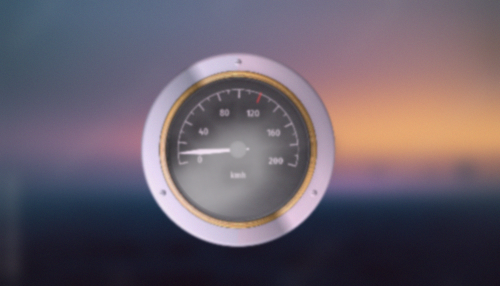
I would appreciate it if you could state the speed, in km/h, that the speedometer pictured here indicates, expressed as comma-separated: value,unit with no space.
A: 10,km/h
